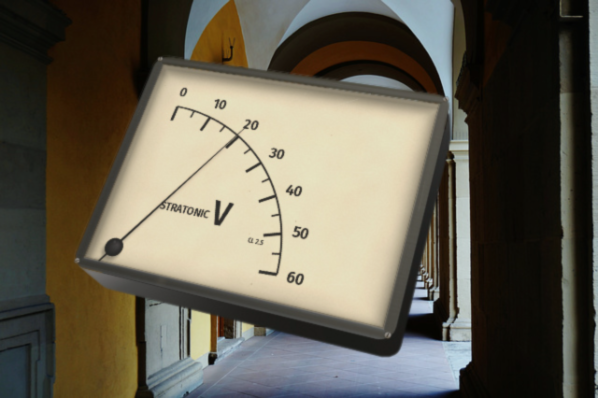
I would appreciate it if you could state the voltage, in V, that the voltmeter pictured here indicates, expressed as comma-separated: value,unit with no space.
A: 20,V
